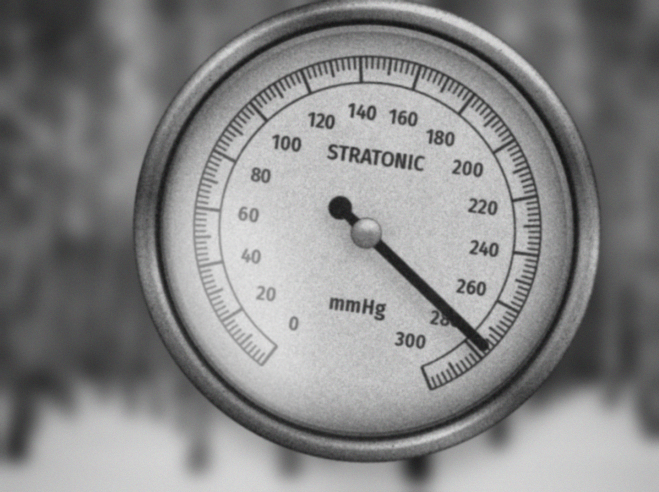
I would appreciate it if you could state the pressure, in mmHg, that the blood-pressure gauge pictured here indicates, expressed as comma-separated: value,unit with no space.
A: 276,mmHg
